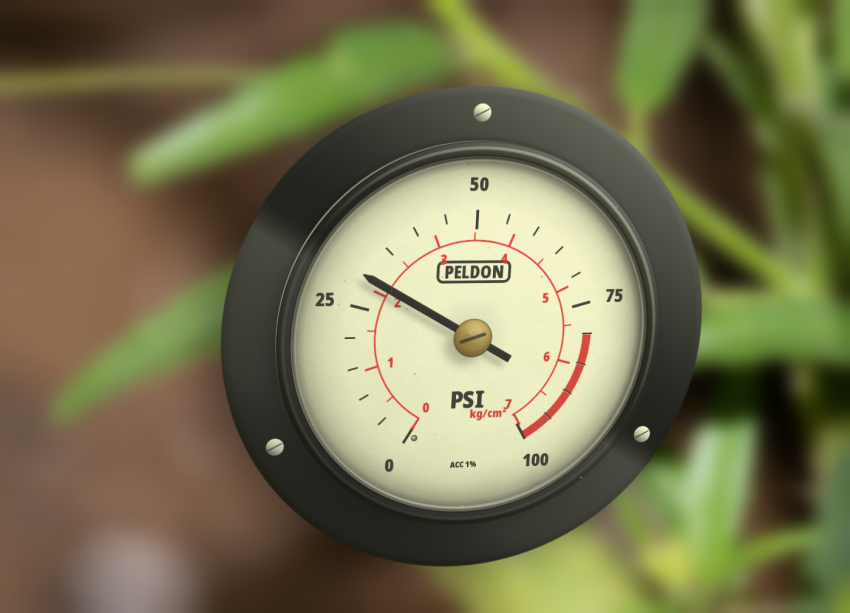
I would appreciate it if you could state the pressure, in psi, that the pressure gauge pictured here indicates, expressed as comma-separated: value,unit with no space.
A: 30,psi
